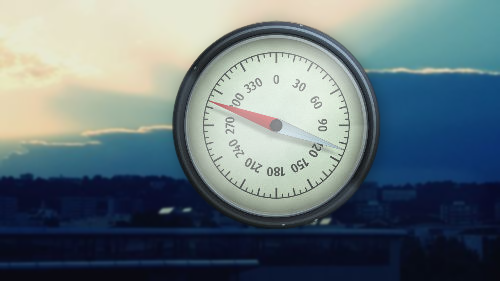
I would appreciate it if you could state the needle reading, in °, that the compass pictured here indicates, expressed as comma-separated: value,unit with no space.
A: 290,°
